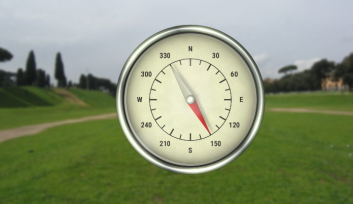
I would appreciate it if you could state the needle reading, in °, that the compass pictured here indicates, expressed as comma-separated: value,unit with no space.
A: 150,°
